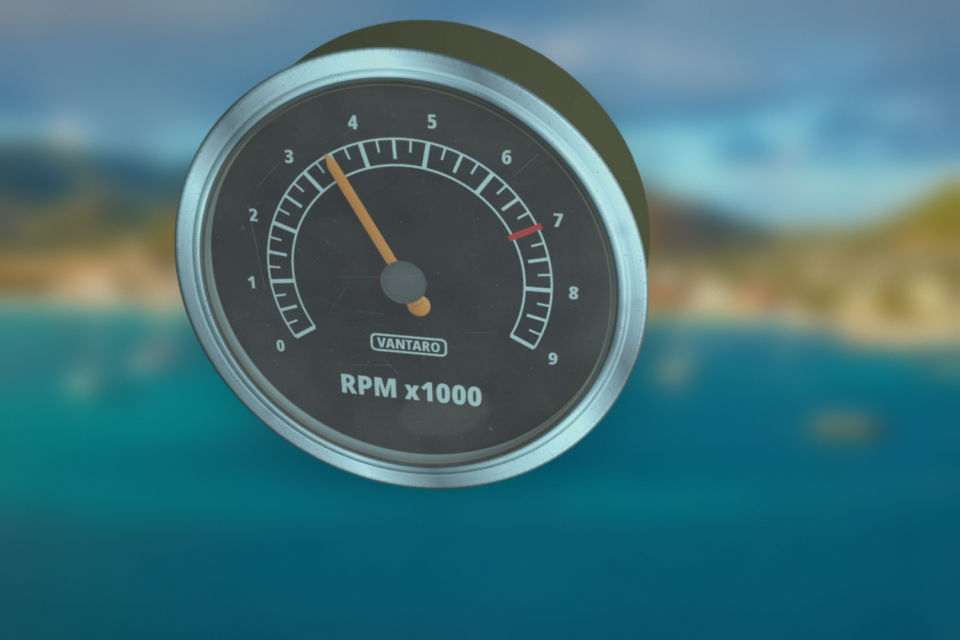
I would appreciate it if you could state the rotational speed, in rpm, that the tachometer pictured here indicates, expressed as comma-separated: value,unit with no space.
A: 3500,rpm
